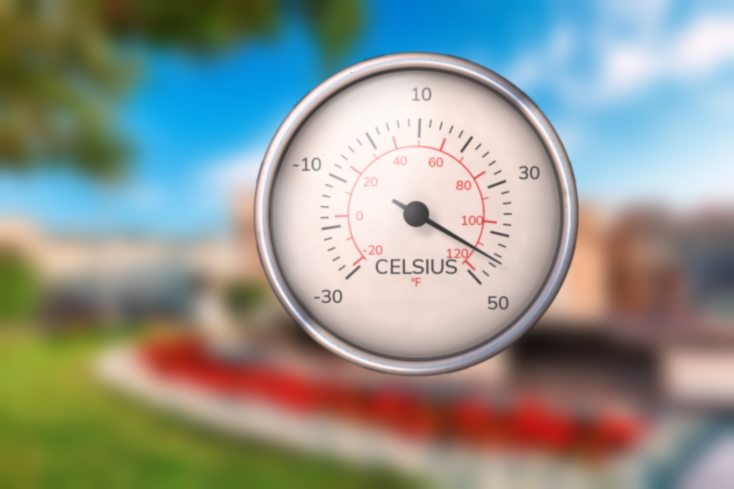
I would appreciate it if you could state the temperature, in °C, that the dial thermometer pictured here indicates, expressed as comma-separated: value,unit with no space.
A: 45,°C
